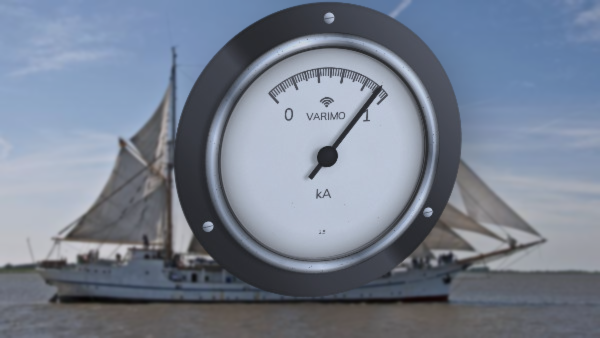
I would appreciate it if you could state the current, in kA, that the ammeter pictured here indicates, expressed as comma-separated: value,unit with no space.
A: 0.9,kA
